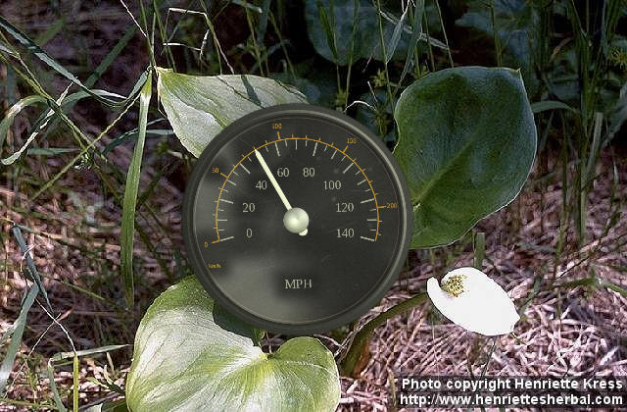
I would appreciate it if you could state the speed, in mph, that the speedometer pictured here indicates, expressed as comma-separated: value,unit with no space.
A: 50,mph
